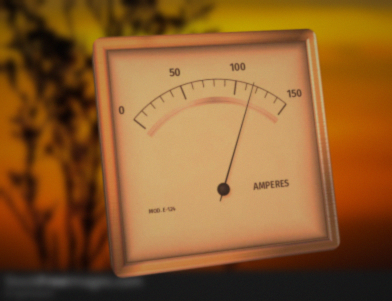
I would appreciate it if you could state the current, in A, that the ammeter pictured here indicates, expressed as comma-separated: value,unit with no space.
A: 115,A
